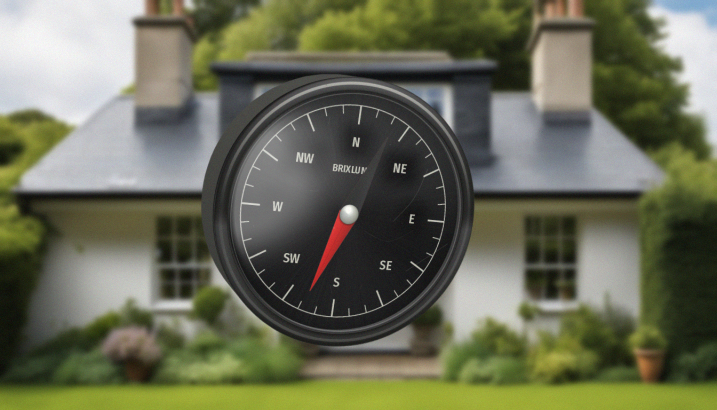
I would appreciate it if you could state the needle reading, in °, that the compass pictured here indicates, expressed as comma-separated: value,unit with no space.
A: 200,°
